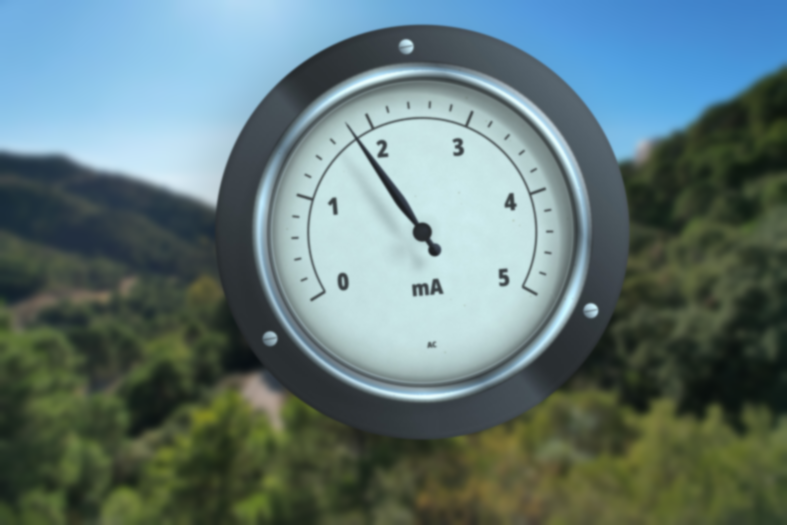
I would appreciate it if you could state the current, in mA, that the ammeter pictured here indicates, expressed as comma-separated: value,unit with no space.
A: 1.8,mA
